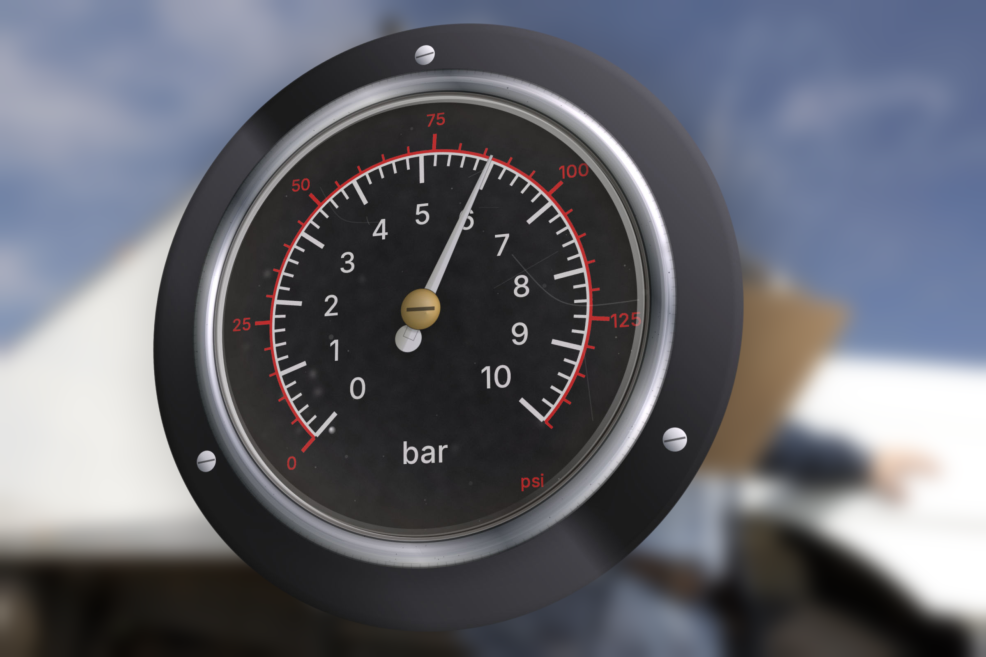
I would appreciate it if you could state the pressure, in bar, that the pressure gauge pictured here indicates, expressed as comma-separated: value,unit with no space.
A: 6,bar
